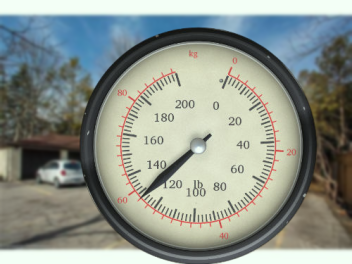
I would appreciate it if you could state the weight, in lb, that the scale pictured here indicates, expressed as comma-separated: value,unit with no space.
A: 128,lb
